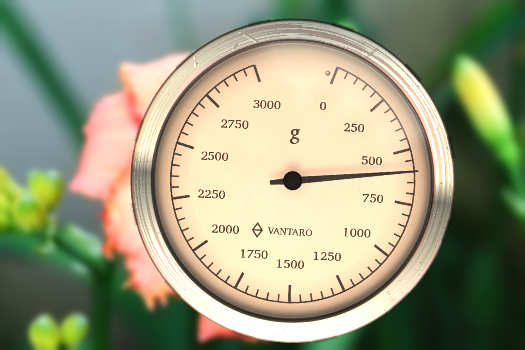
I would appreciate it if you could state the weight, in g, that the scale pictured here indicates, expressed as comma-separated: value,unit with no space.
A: 600,g
